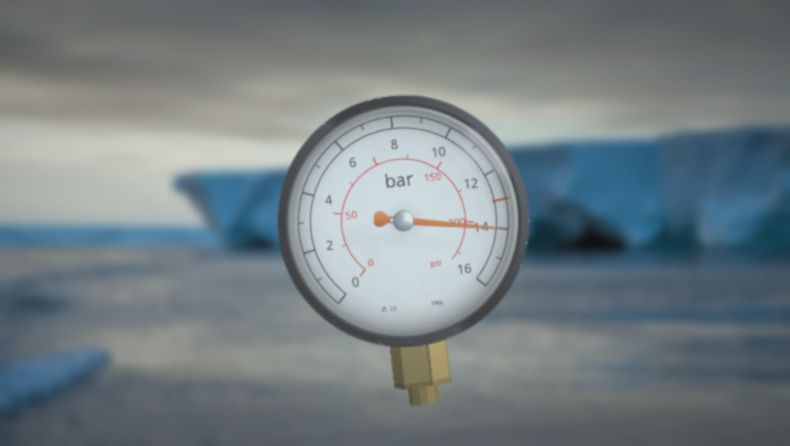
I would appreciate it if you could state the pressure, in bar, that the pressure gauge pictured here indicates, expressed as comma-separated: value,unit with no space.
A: 14,bar
